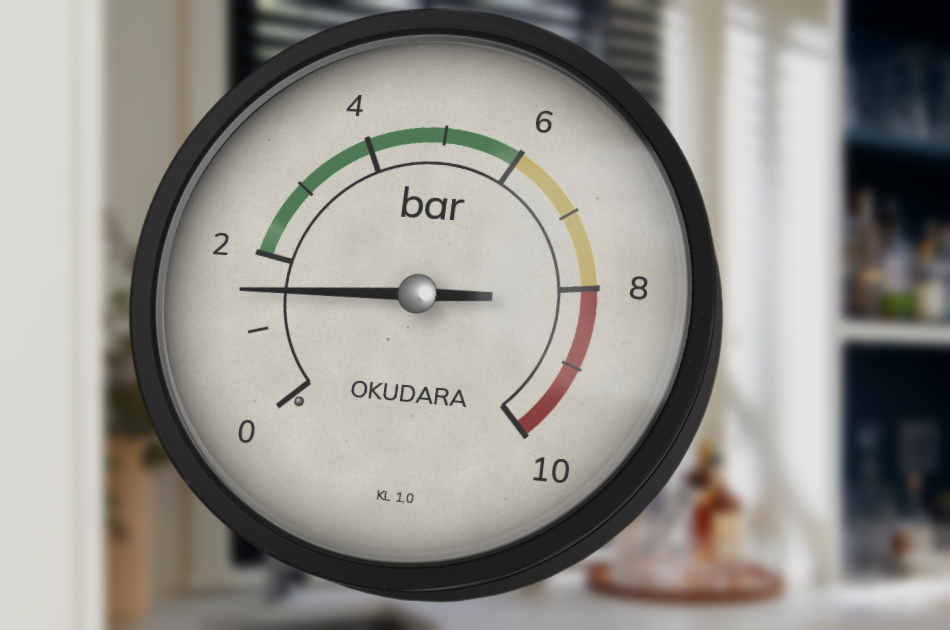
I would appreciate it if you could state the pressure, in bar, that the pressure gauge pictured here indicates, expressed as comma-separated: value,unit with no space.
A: 1.5,bar
